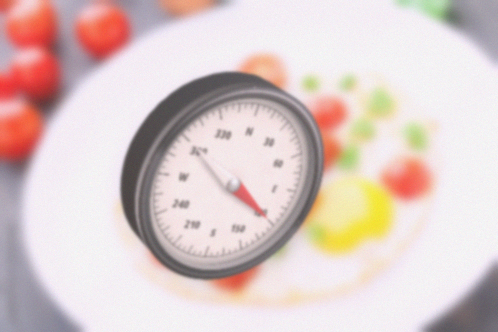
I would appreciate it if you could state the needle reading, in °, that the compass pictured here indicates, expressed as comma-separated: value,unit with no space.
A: 120,°
